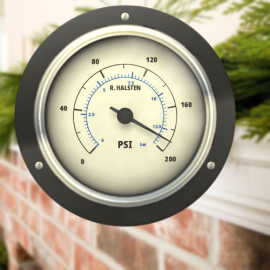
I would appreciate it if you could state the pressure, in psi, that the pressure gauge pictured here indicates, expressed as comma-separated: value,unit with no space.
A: 190,psi
